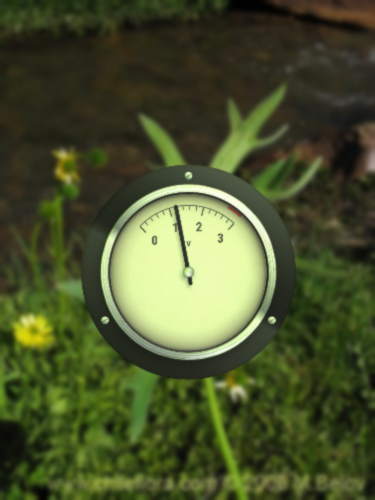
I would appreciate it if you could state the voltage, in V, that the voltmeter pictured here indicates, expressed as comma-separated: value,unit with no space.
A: 1.2,V
